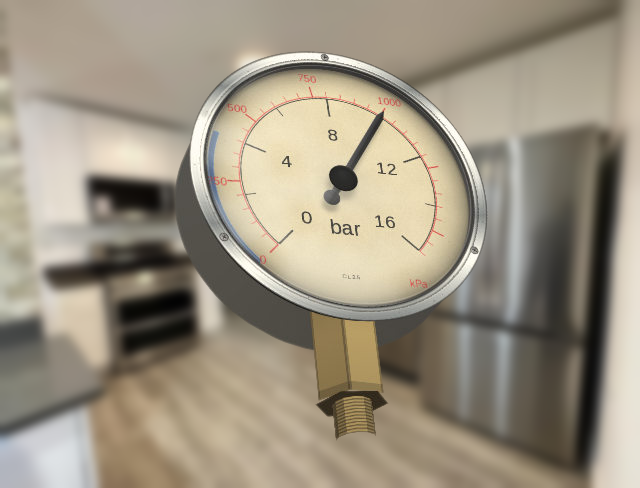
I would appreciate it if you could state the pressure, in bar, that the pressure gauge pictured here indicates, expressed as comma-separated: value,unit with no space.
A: 10,bar
